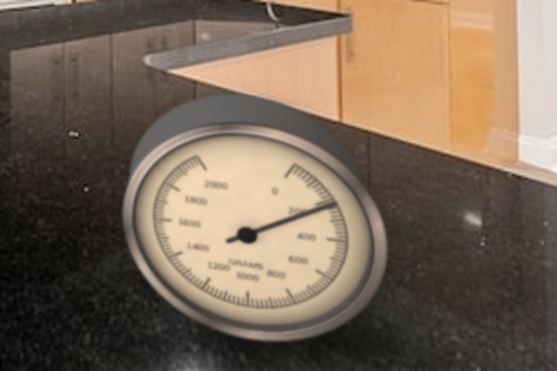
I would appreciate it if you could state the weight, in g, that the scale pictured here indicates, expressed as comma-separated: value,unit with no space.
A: 200,g
